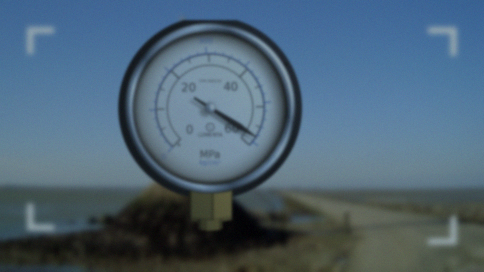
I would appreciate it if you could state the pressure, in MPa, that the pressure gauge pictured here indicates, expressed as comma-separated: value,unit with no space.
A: 57.5,MPa
